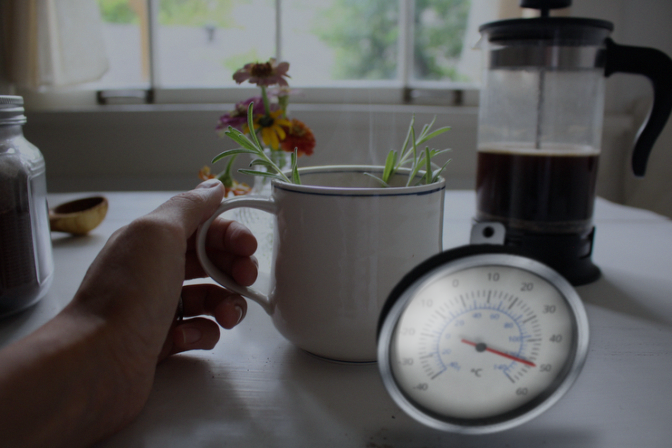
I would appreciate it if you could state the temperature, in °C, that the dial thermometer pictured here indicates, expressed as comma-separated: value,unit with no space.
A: 50,°C
